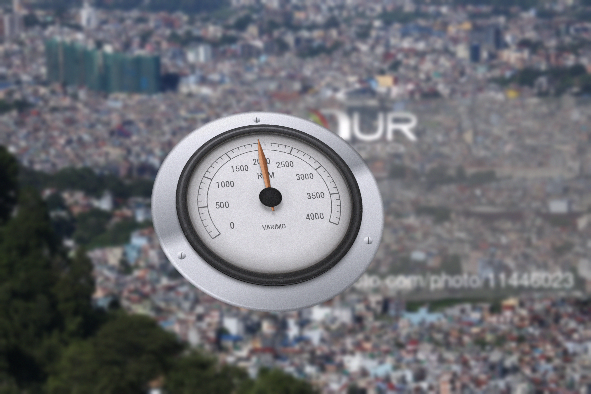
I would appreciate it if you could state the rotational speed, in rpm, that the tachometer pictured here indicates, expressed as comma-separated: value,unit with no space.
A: 2000,rpm
